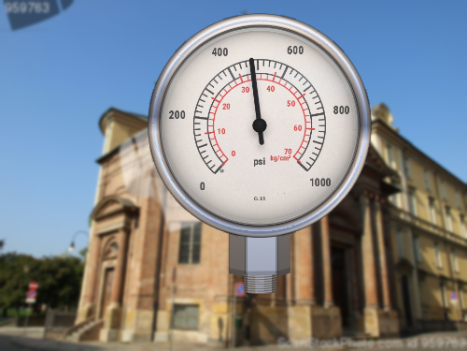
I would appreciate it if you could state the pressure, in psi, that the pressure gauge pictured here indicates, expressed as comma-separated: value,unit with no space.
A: 480,psi
